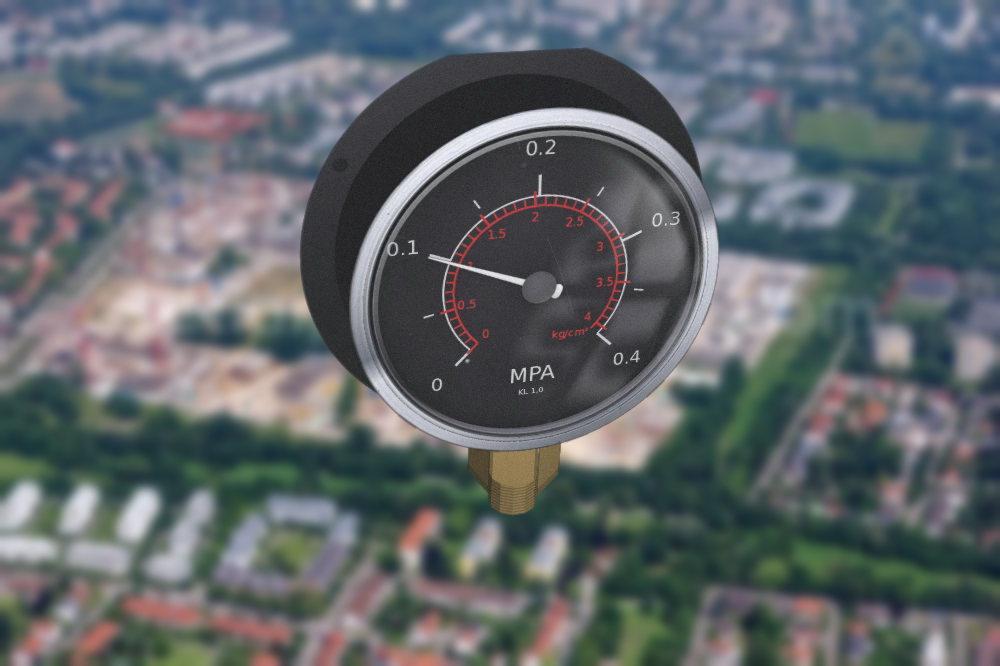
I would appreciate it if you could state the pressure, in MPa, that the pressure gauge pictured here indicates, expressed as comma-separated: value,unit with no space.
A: 0.1,MPa
